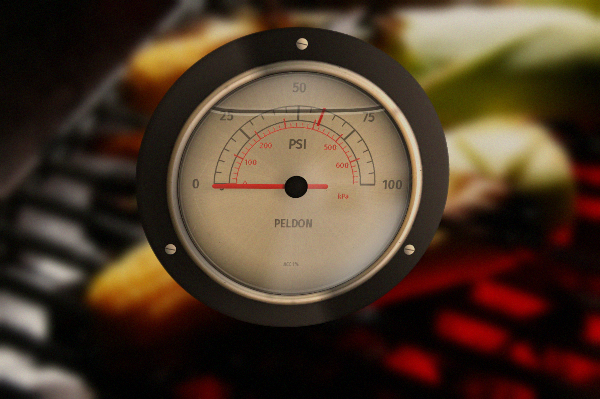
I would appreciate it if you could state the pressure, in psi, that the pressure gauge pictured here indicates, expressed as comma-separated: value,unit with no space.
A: 0,psi
